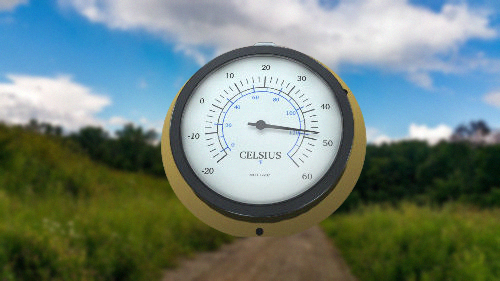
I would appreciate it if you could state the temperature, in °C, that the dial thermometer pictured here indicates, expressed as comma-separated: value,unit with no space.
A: 48,°C
